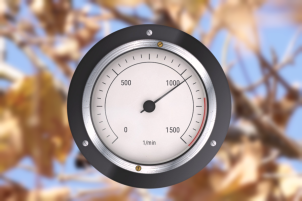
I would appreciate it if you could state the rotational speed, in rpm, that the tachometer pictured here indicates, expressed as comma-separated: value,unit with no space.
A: 1050,rpm
